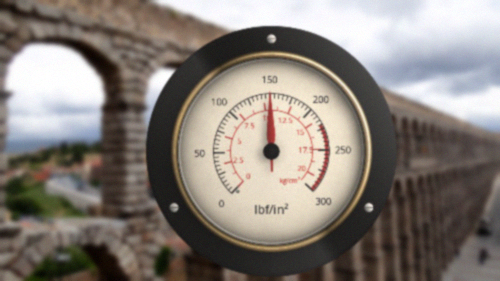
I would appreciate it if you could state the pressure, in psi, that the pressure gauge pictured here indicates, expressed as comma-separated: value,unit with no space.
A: 150,psi
